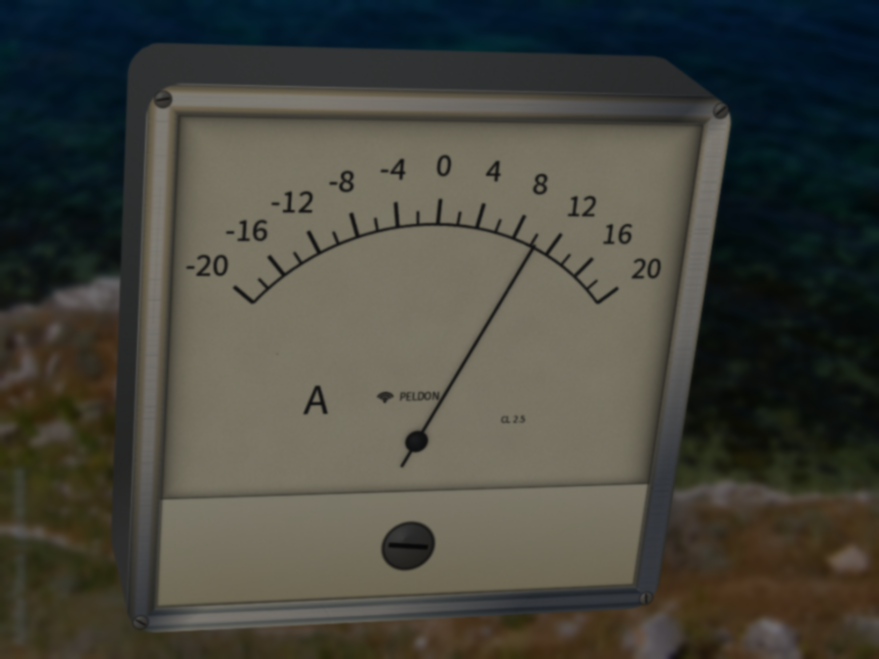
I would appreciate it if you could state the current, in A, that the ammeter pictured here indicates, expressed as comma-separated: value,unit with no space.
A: 10,A
